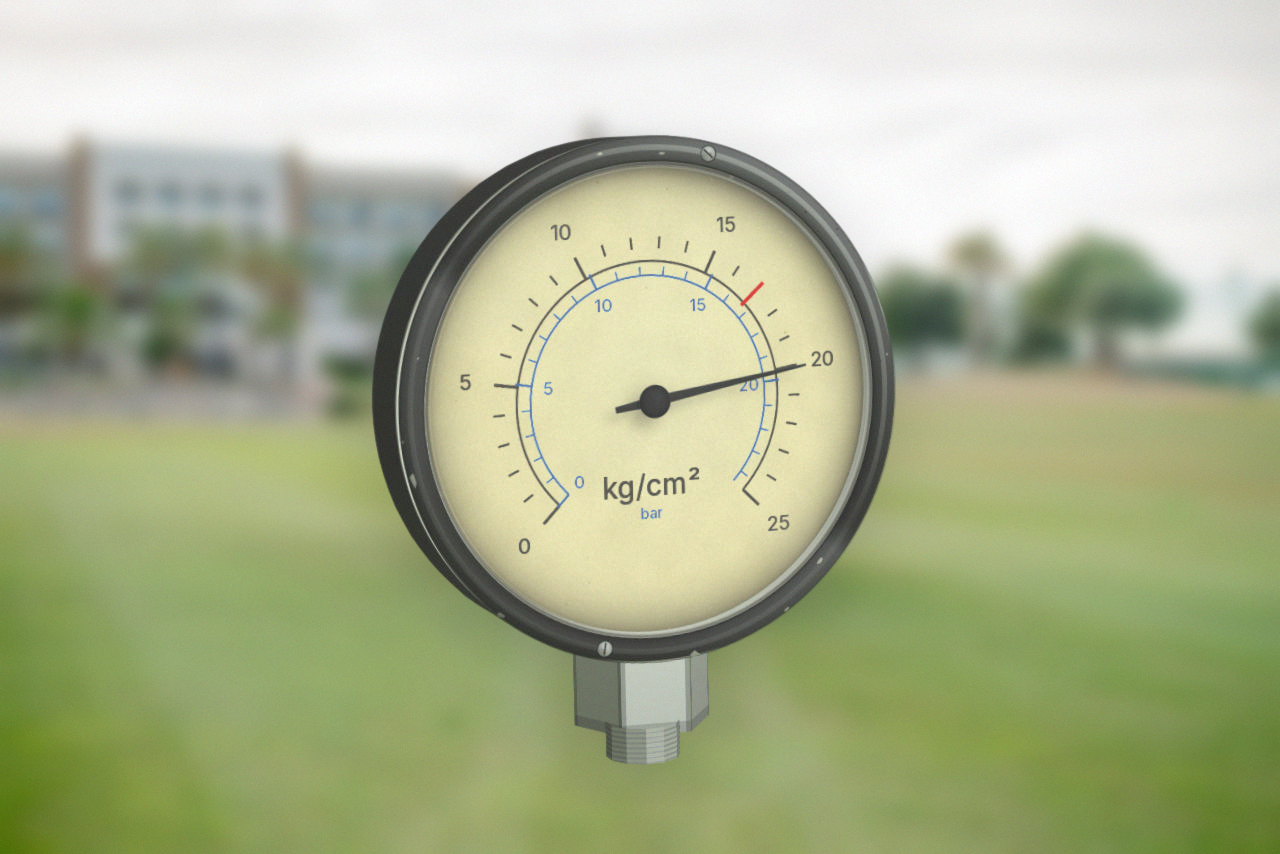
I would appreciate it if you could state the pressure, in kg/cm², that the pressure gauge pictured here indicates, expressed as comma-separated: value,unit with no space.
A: 20,kg/cm²
